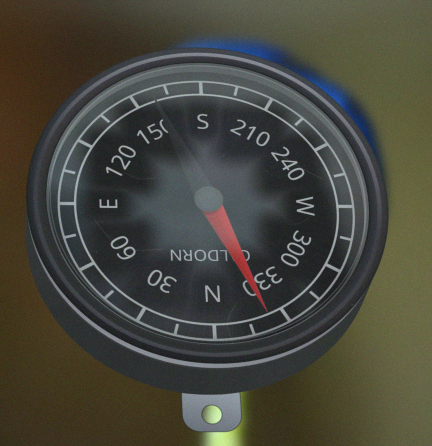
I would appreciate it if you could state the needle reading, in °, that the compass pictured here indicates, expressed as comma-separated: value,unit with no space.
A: 337.5,°
